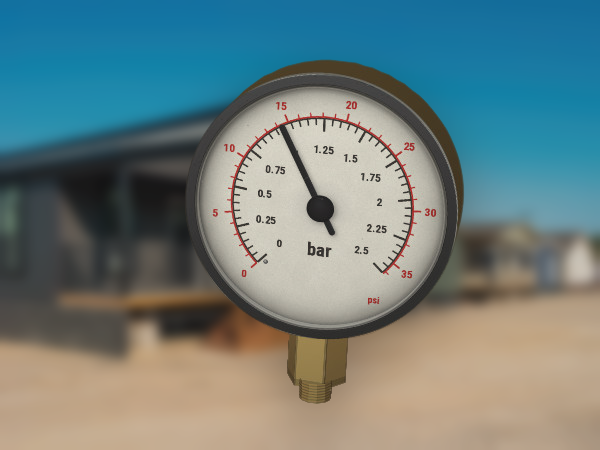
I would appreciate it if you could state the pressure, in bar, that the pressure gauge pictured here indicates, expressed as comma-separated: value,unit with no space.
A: 1,bar
